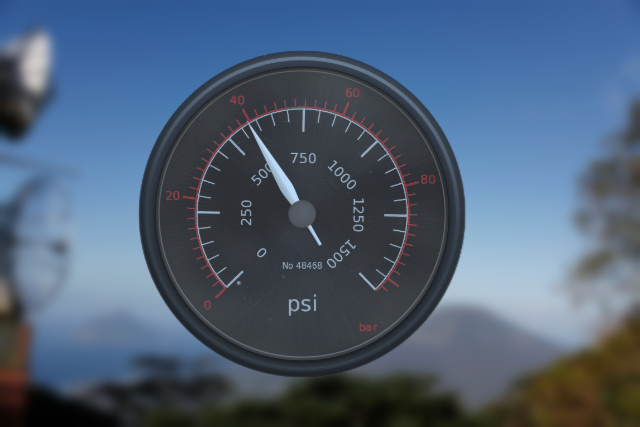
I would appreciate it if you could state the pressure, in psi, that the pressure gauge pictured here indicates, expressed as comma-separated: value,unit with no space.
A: 575,psi
